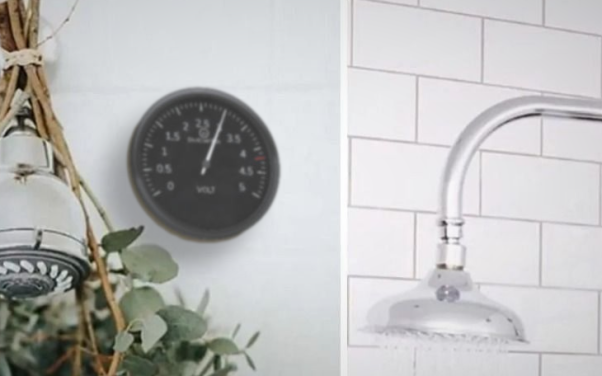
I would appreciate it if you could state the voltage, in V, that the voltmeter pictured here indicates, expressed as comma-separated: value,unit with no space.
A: 3,V
